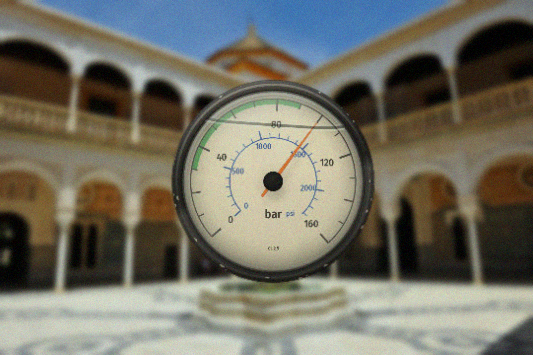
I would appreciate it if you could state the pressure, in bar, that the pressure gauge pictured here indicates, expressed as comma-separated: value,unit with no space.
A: 100,bar
